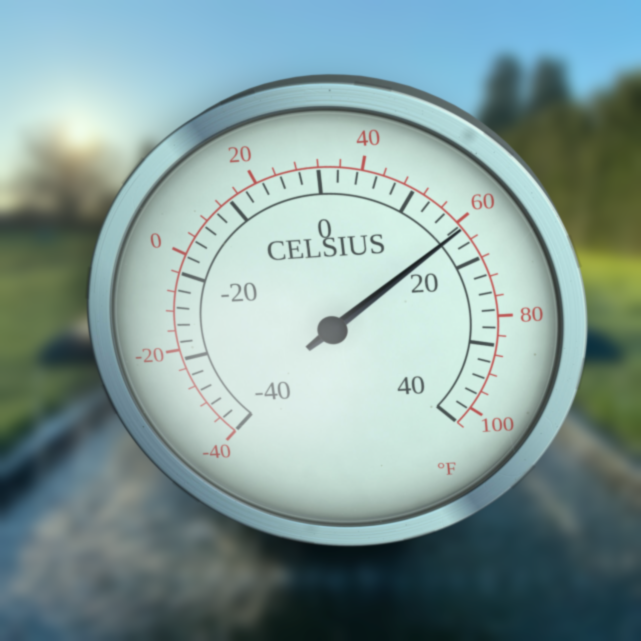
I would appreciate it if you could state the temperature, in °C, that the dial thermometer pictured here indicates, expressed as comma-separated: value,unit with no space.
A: 16,°C
